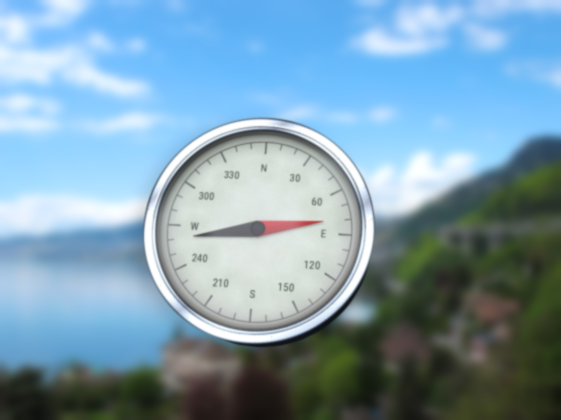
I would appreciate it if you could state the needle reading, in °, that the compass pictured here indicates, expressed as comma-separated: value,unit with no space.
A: 80,°
